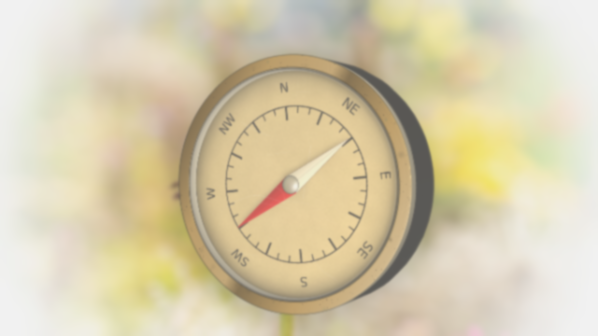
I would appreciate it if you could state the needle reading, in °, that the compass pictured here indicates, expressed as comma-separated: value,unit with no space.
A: 240,°
